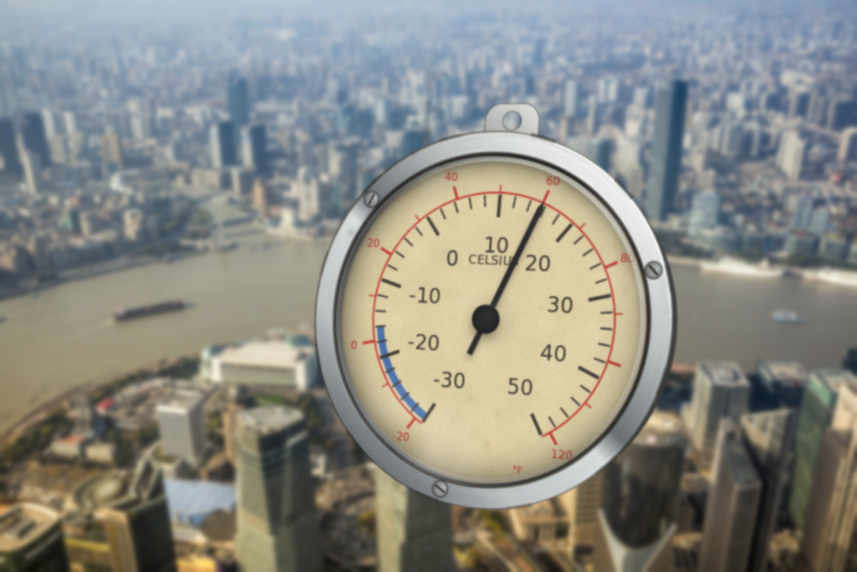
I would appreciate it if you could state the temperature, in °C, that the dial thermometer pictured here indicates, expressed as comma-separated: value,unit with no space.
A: 16,°C
